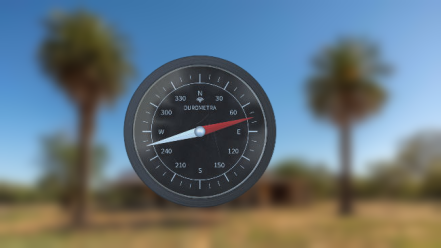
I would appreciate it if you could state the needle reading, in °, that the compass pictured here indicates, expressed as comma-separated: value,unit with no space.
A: 75,°
